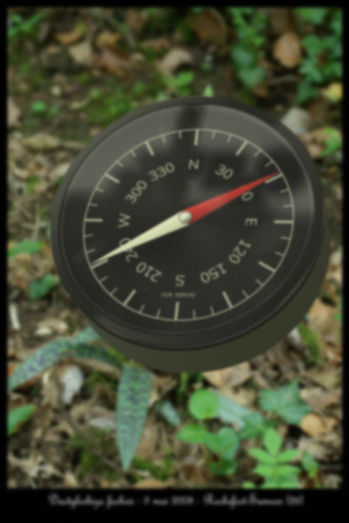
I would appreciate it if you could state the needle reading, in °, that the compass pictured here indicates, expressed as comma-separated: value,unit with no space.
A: 60,°
